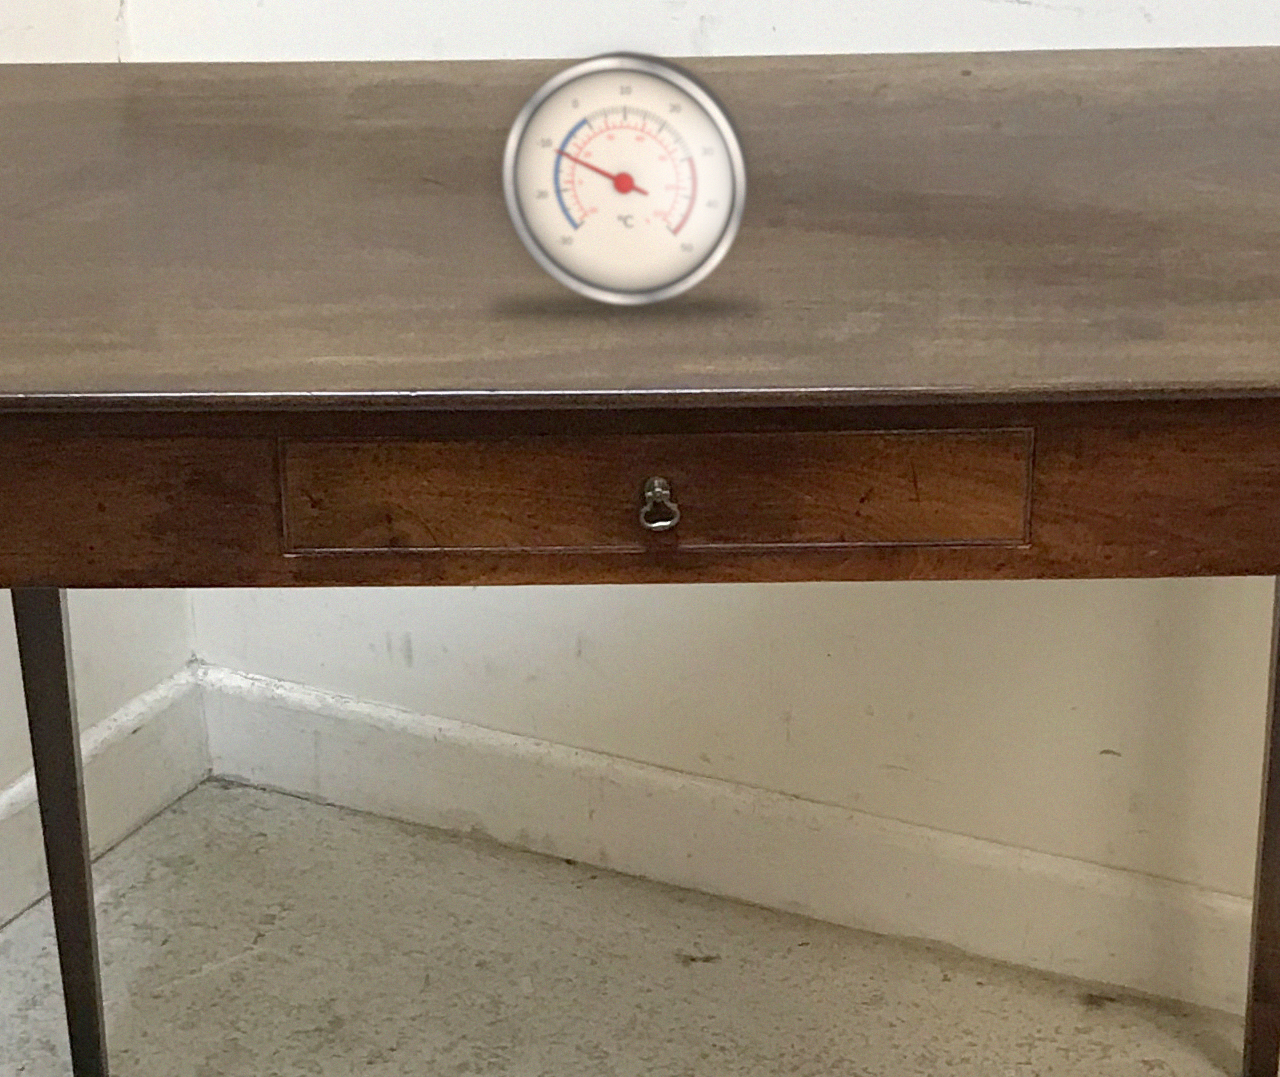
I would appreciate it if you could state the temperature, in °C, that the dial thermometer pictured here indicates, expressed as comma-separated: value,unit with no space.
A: -10,°C
